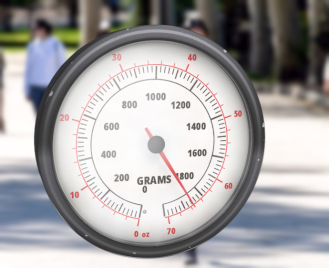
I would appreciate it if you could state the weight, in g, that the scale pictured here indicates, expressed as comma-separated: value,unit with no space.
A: 1860,g
